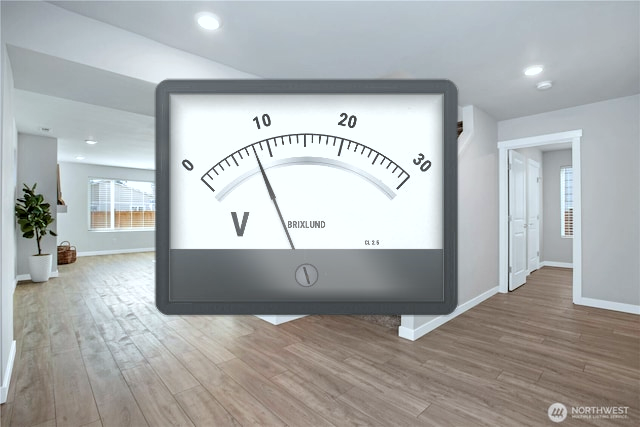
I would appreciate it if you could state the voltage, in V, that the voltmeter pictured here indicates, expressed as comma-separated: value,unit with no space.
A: 8,V
